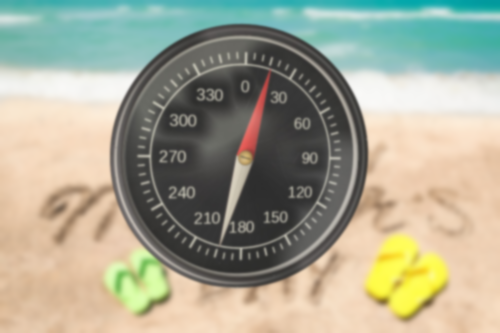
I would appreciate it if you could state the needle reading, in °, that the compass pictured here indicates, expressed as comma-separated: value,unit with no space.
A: 15,°
